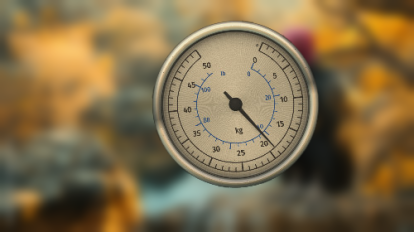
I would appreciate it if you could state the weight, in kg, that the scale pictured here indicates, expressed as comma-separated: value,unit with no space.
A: 19,kg
